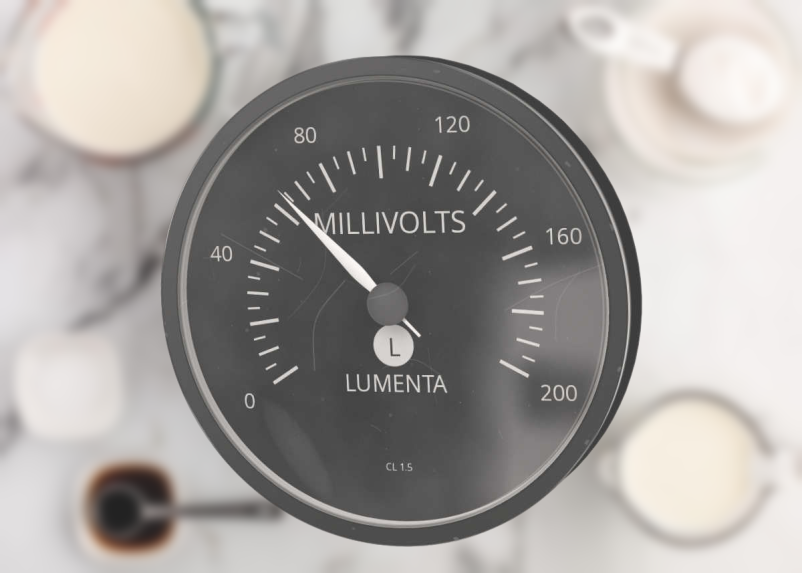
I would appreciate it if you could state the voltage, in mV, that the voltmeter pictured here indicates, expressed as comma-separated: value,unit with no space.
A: 65,mV
